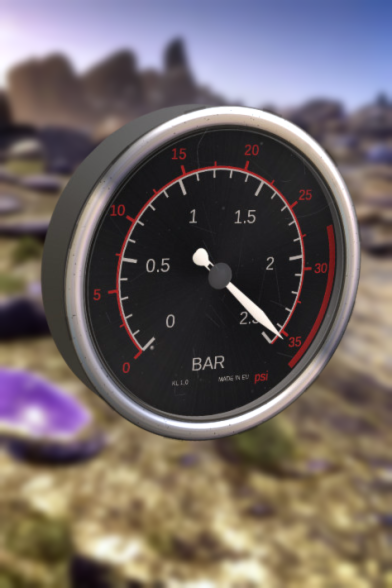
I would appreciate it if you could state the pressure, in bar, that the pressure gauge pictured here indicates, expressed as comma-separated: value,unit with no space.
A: 2.45,bar
